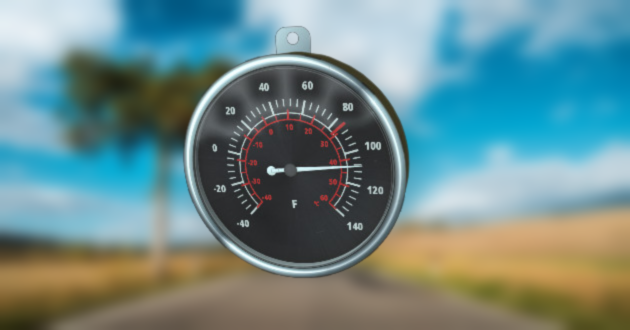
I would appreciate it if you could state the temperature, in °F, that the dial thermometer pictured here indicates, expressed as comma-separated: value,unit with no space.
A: 108,°F
